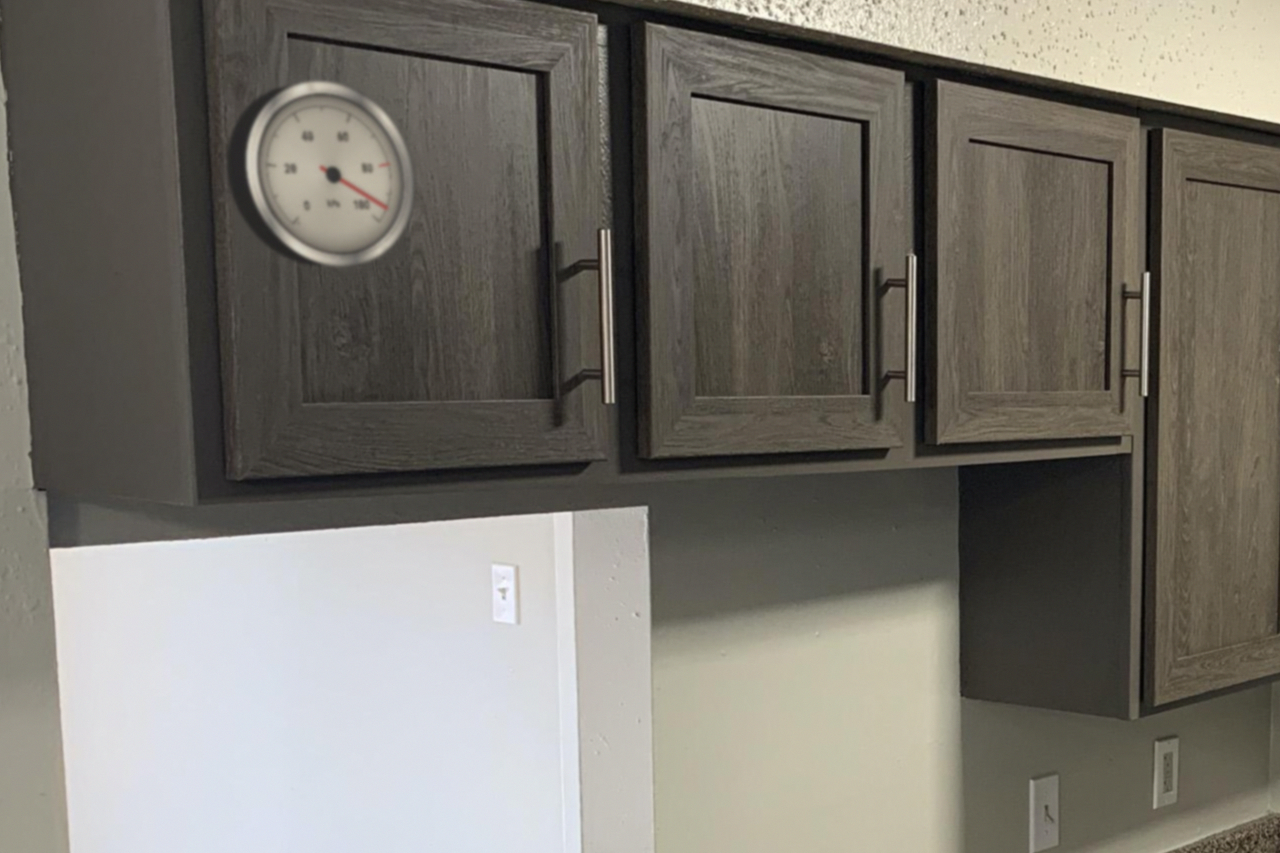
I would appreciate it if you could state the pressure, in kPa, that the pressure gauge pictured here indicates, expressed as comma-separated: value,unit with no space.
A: 95,kPa
